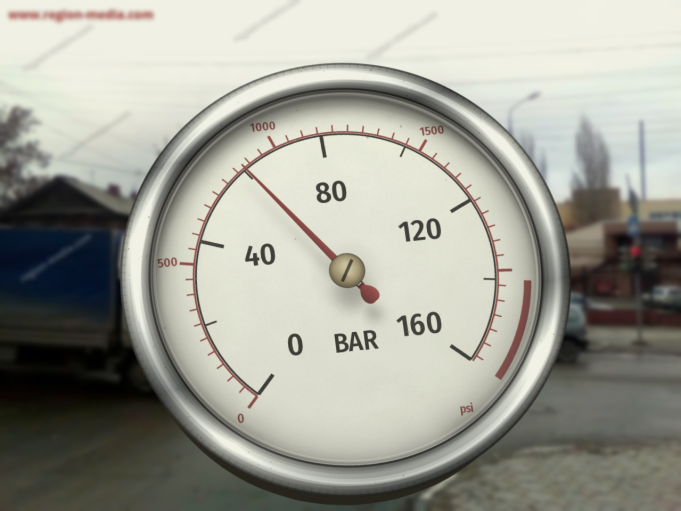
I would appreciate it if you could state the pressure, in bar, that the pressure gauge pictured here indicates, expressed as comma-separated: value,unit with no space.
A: 60,bar
